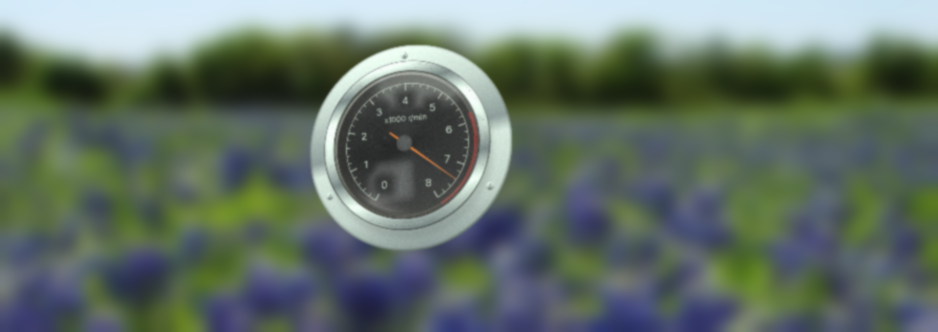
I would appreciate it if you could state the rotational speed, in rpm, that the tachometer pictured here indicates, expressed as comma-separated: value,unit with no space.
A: 7400,rpm
